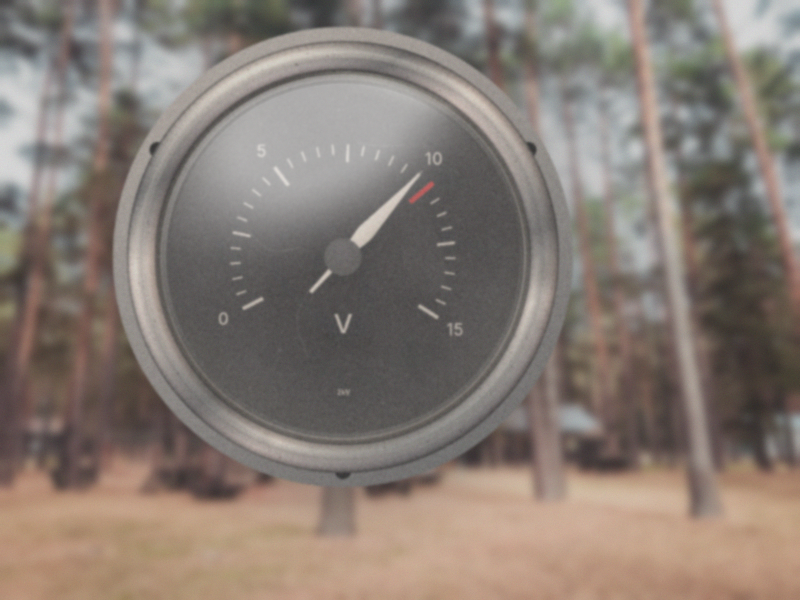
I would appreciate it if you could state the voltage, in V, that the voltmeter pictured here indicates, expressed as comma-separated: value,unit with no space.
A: 10,V
